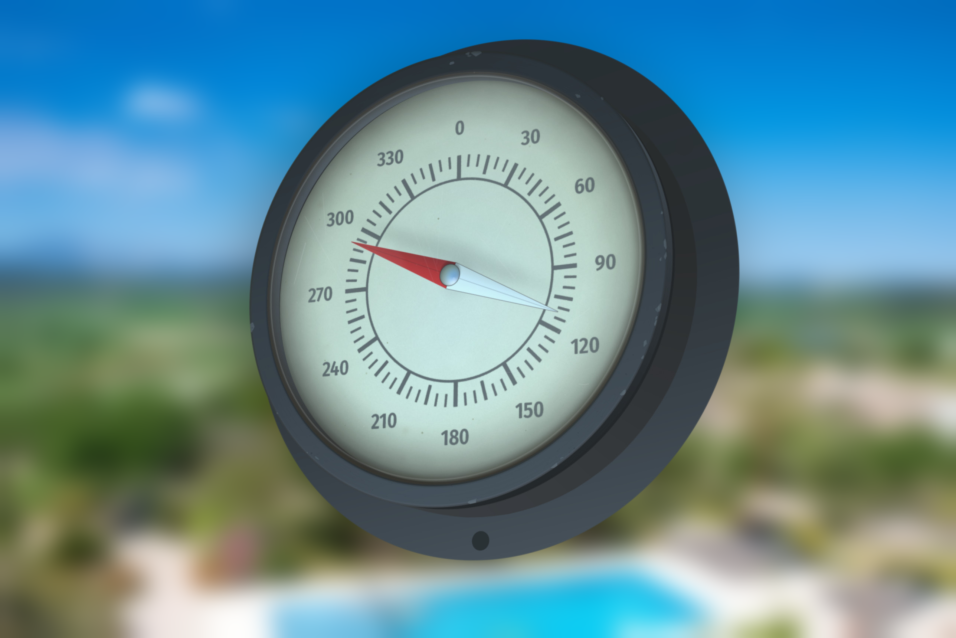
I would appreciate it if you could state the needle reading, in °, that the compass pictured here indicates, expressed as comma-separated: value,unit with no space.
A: 292.5,°
